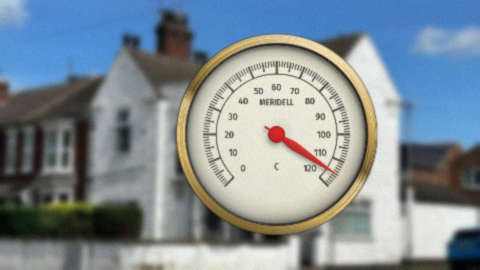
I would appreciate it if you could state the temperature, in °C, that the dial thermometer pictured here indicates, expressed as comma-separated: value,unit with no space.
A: 115,°C
